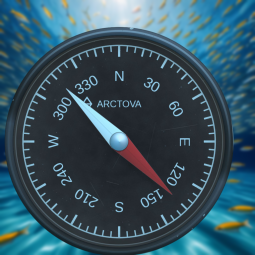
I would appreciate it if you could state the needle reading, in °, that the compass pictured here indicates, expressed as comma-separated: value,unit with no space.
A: 135,°
